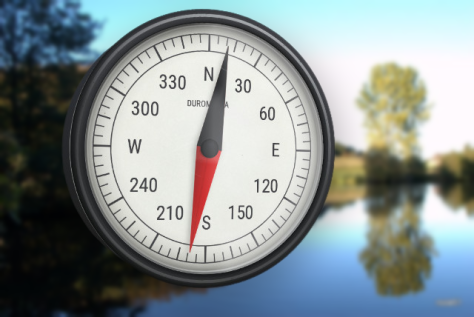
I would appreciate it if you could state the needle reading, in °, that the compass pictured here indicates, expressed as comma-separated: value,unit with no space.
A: 190,°
